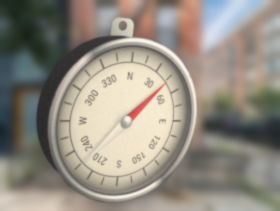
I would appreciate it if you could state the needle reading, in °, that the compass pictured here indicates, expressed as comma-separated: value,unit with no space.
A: 45,°
